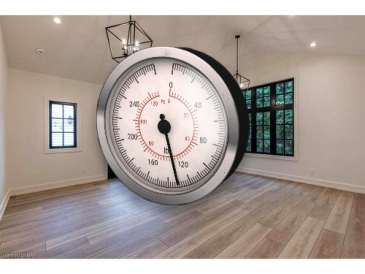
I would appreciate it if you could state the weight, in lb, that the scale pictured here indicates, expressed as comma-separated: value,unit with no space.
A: 130,lb
